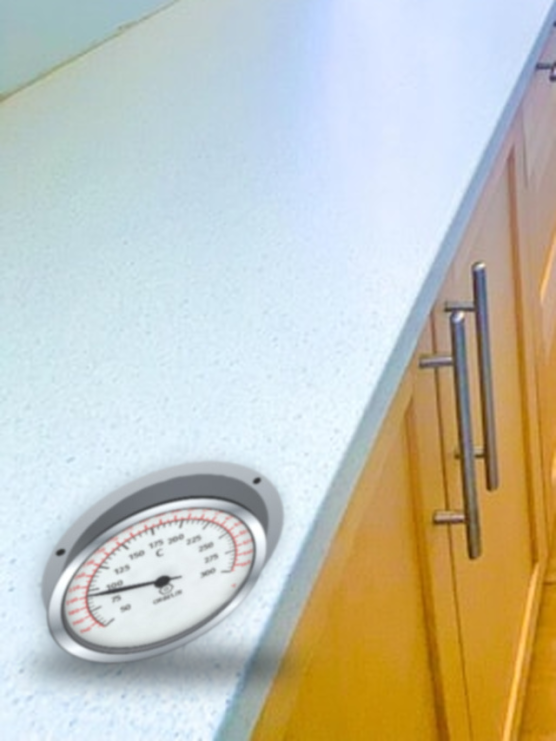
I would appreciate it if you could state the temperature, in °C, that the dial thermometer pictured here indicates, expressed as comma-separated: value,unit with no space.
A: 100,°C
